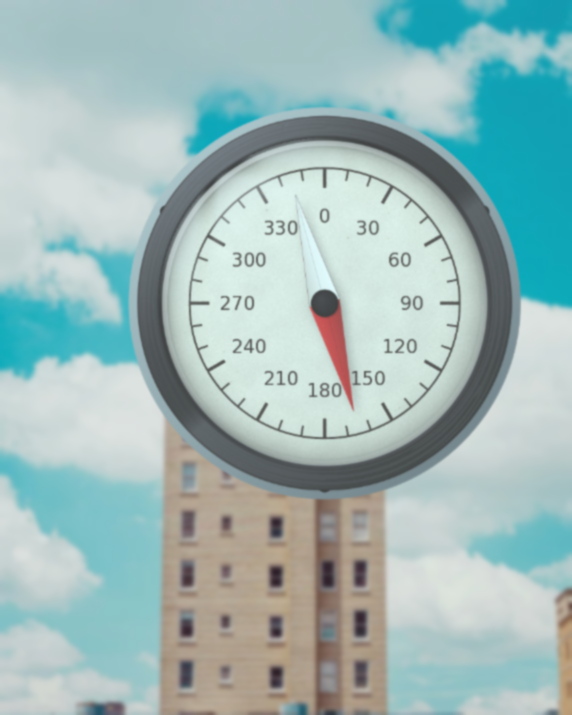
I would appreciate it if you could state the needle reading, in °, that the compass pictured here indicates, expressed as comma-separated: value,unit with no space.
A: 165,°
